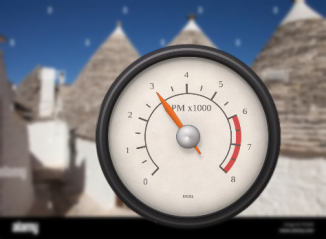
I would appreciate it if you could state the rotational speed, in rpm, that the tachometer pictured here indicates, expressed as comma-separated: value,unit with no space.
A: 3000,rpm
